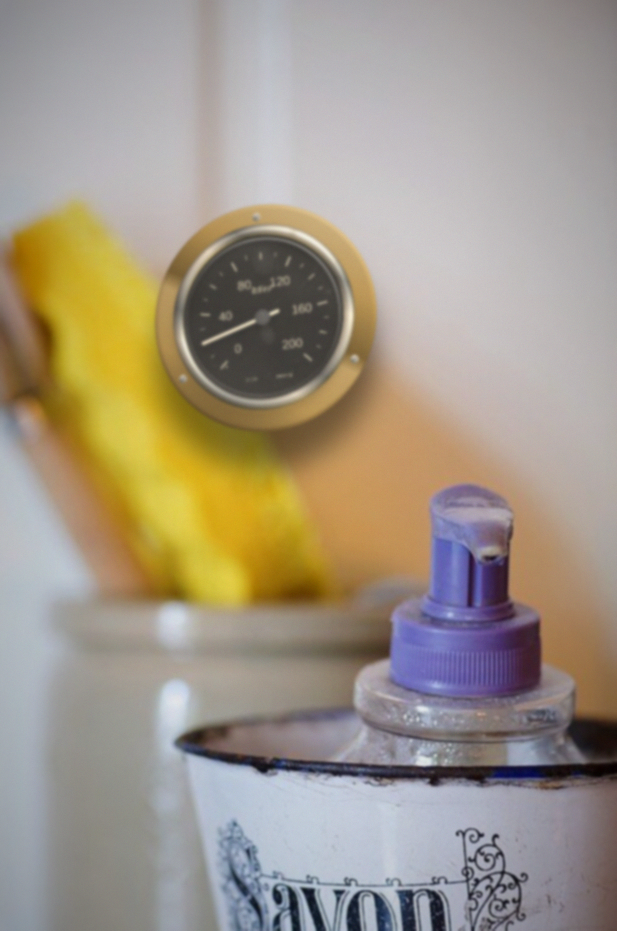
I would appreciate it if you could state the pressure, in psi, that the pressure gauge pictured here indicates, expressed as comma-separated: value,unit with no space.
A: 20,psi
